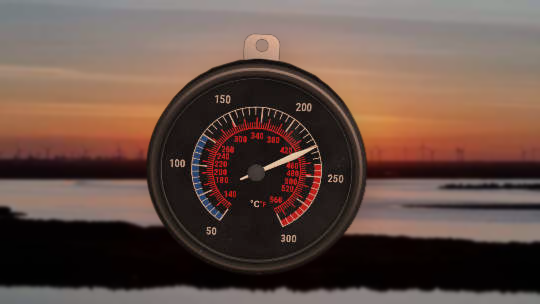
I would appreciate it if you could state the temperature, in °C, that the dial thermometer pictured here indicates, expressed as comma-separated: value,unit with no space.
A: 225,°C
